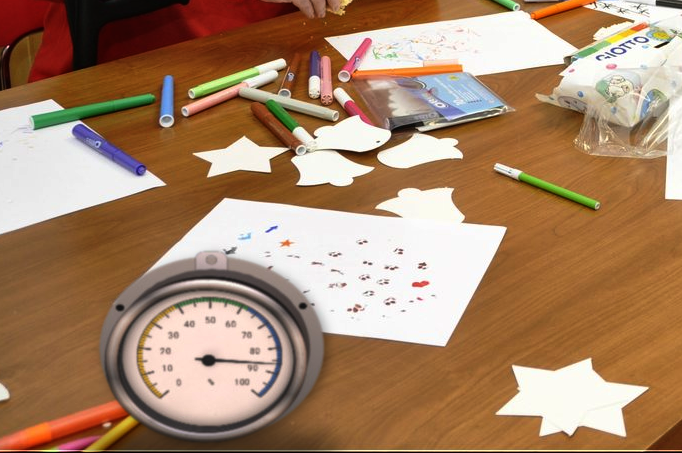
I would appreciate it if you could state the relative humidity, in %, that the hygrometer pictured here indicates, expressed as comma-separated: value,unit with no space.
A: 85,%
